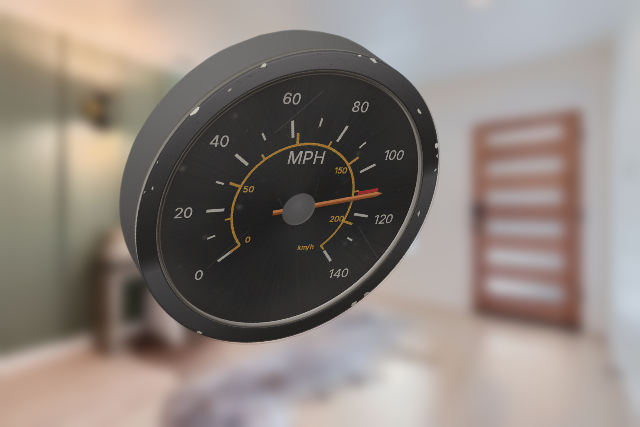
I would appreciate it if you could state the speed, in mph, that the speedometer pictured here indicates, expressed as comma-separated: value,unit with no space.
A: 110,mph
